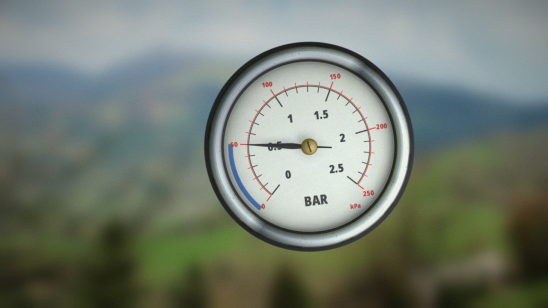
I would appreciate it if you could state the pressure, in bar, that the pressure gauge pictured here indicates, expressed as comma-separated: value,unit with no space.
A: 0.5,bar
